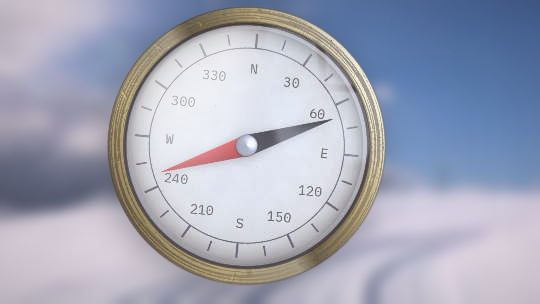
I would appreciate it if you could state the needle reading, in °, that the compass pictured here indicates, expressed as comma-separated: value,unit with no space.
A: 247.5,°
